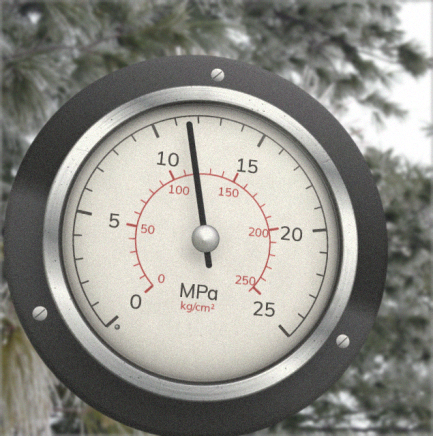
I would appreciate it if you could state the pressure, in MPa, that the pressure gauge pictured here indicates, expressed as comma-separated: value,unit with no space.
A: 11.5,MPa
